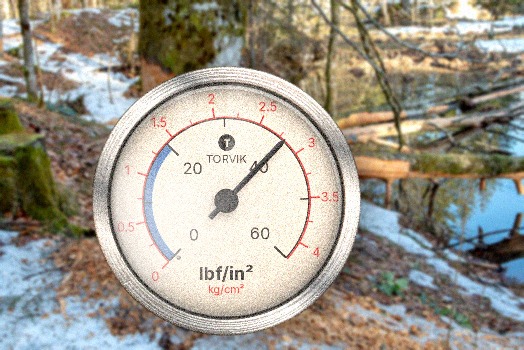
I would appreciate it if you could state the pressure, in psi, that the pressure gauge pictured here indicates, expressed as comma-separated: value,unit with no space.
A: 40,psi
